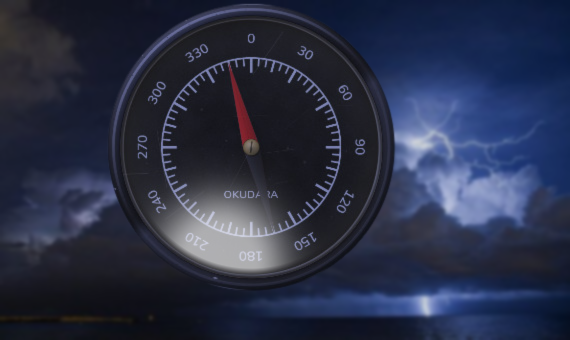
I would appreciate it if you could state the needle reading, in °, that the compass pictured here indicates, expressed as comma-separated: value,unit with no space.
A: 345,°
